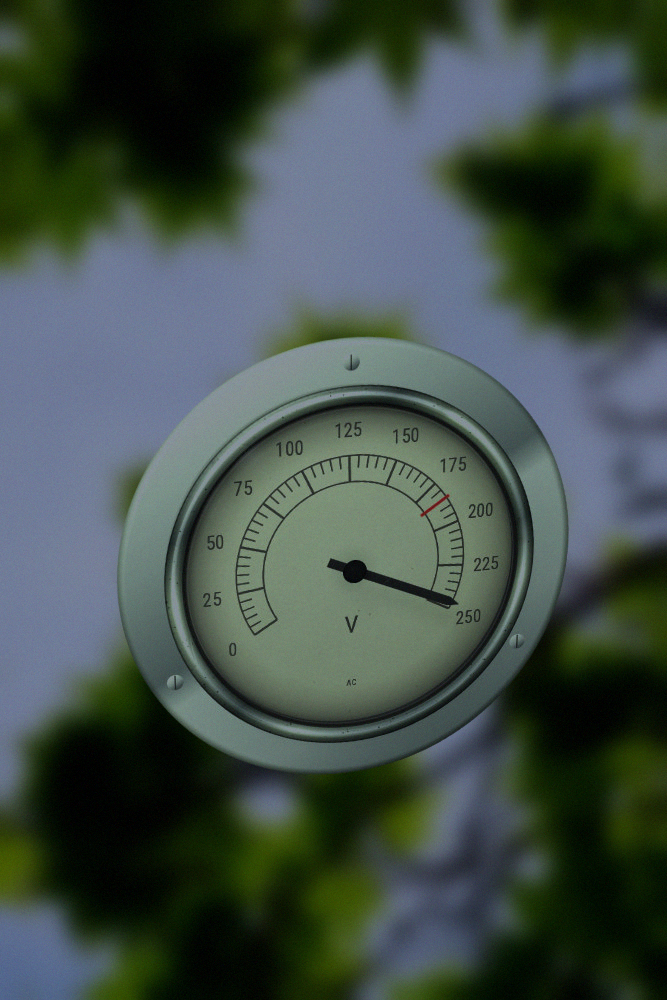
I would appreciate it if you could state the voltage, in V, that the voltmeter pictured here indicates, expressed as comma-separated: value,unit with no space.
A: 245,V
